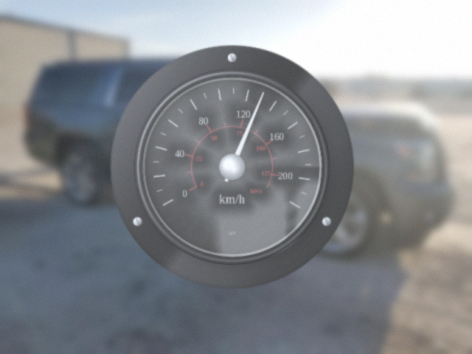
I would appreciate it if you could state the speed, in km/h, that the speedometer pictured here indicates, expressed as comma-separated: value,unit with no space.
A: 130,km/h
